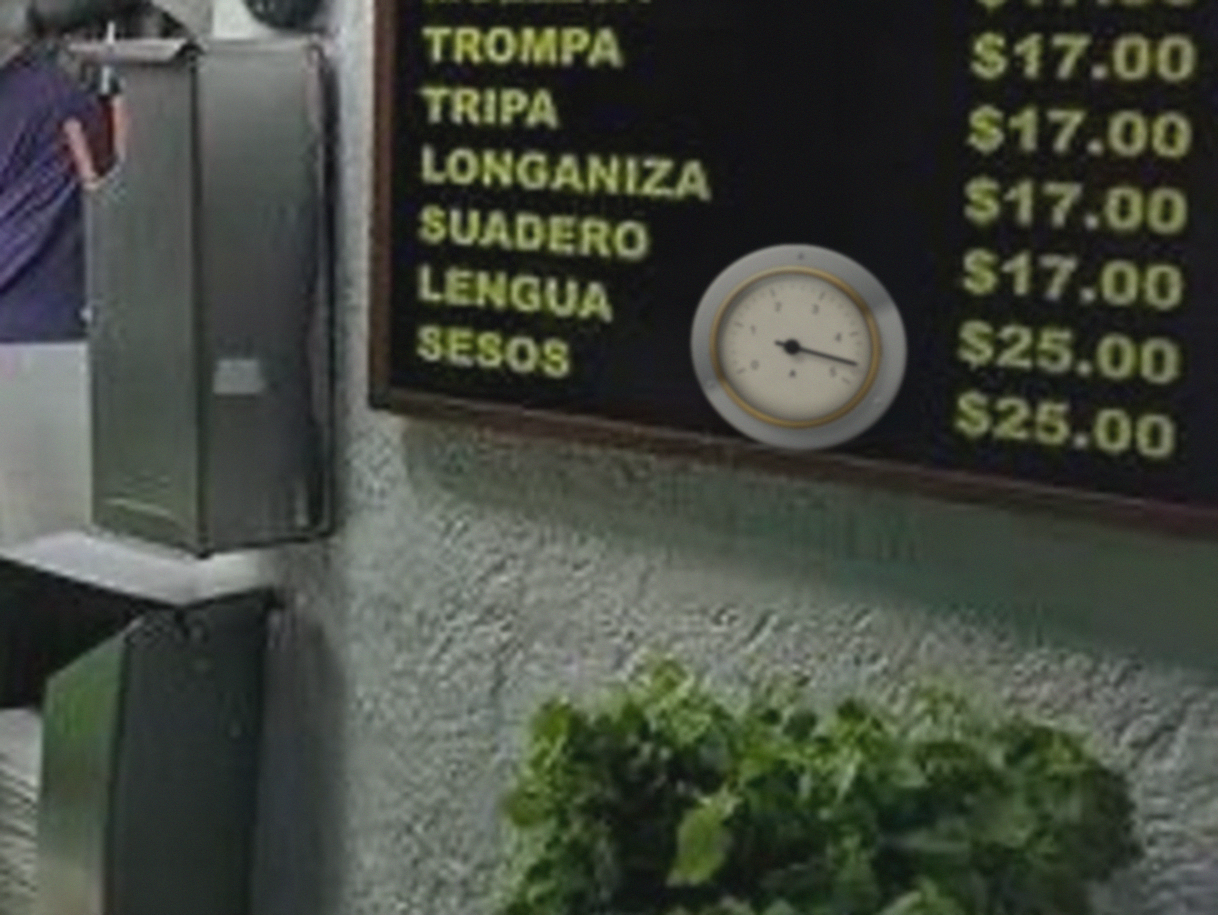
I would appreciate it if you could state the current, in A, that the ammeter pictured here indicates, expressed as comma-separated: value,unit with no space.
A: 4.6,A
